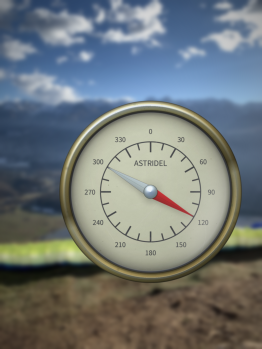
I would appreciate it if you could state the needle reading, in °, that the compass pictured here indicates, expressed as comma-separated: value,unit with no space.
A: 120,°
